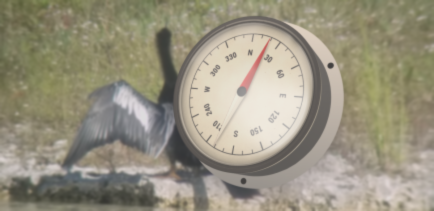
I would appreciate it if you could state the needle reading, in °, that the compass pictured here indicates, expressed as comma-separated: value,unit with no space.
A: 20,°
